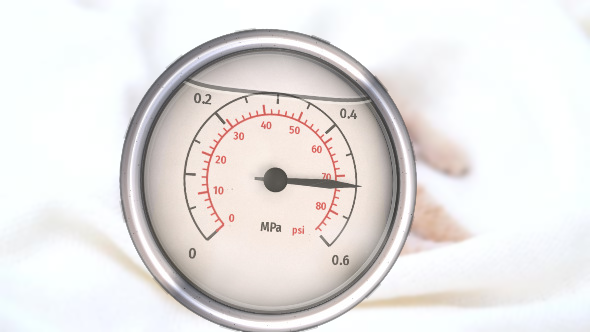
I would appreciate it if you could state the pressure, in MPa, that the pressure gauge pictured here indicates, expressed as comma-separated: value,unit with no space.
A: 0.5,MPa
